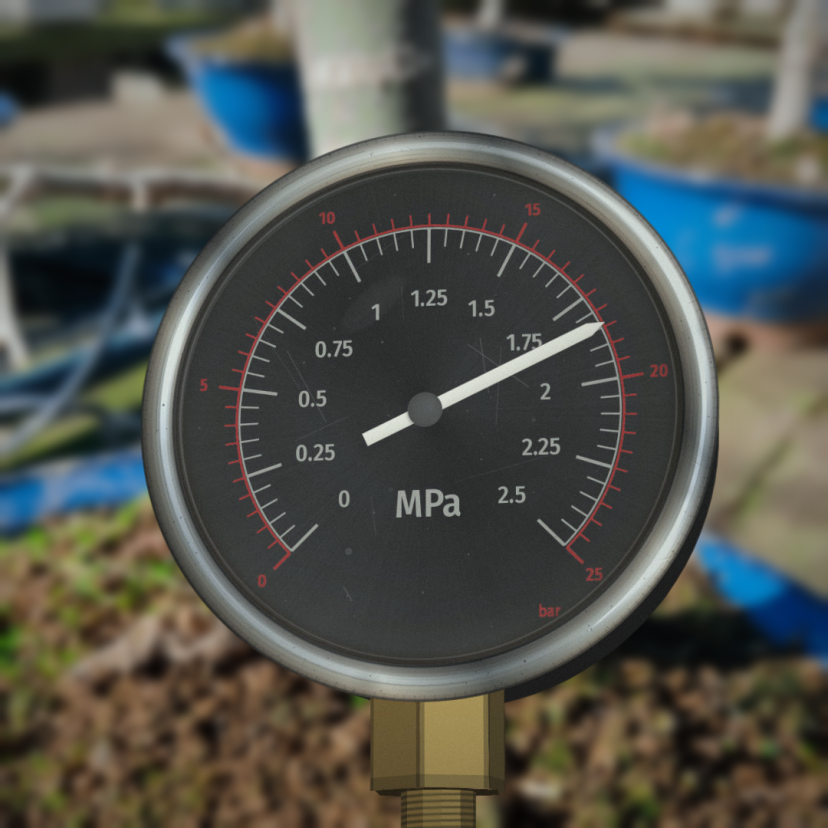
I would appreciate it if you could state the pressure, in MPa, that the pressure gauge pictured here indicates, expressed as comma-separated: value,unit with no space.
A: 1.85,MPa
